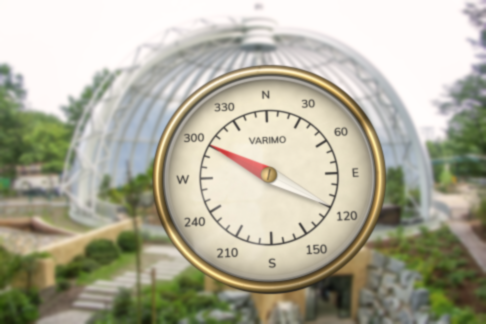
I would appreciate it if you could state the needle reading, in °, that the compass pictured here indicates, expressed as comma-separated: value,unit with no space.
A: 300,°
